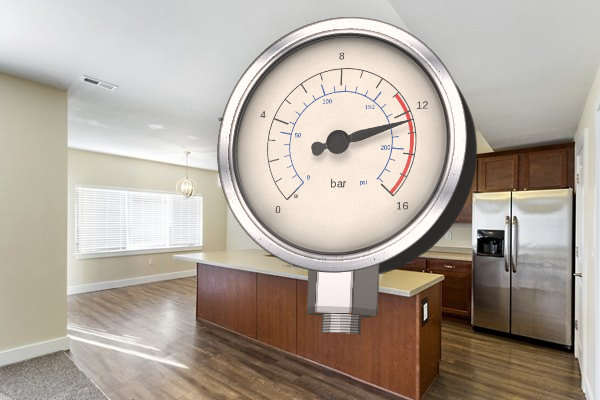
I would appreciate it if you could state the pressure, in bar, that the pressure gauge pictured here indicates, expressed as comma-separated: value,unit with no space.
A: 12.5,bar
